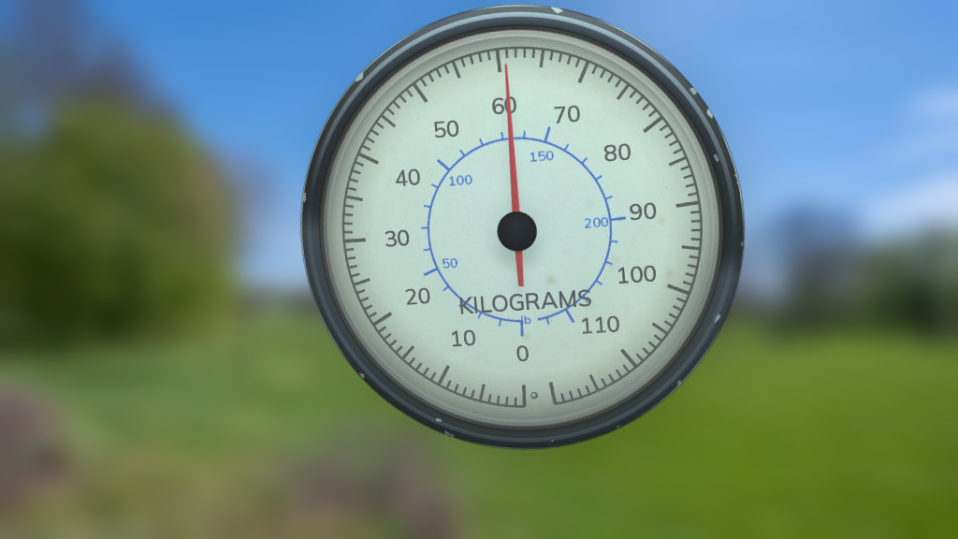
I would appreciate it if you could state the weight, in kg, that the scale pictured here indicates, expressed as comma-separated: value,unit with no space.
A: 61,kg
